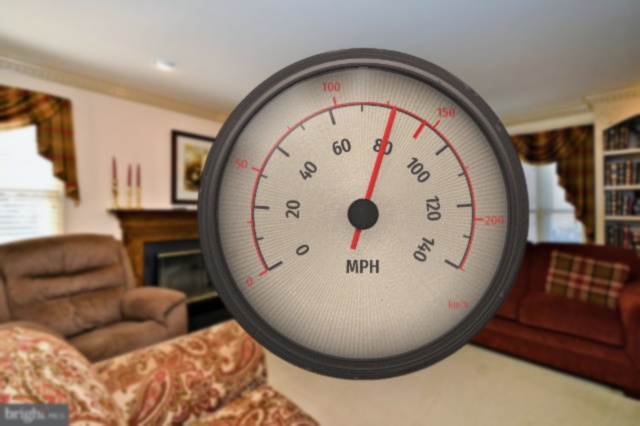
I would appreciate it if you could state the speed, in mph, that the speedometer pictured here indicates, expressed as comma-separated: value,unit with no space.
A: 80,mph
